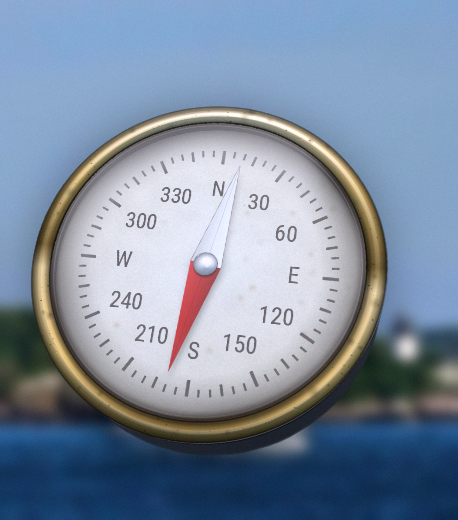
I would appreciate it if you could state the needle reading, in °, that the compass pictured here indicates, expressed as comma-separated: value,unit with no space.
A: 190,°
